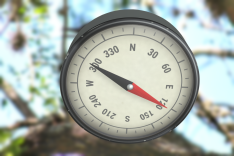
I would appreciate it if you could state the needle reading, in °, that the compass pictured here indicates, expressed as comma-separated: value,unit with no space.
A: 120,°
